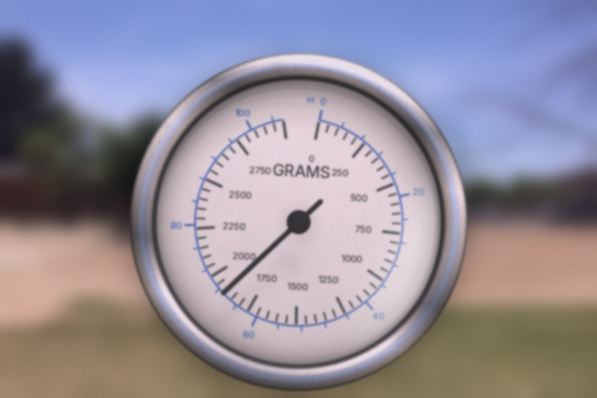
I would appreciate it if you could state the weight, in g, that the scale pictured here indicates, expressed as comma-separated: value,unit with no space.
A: 1900,g
